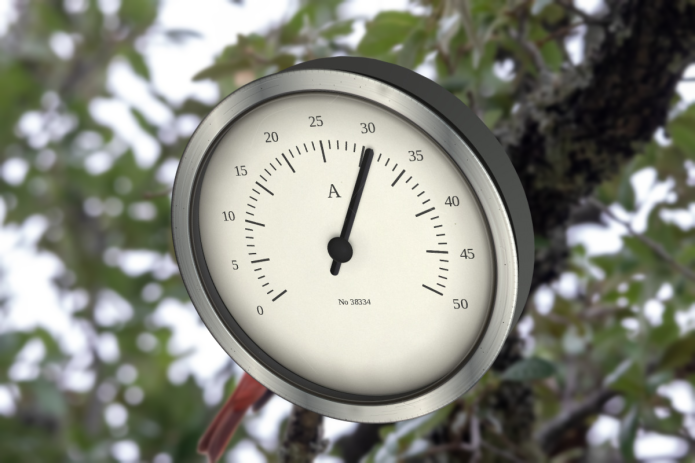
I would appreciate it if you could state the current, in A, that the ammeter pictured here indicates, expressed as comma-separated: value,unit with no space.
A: 31,A
